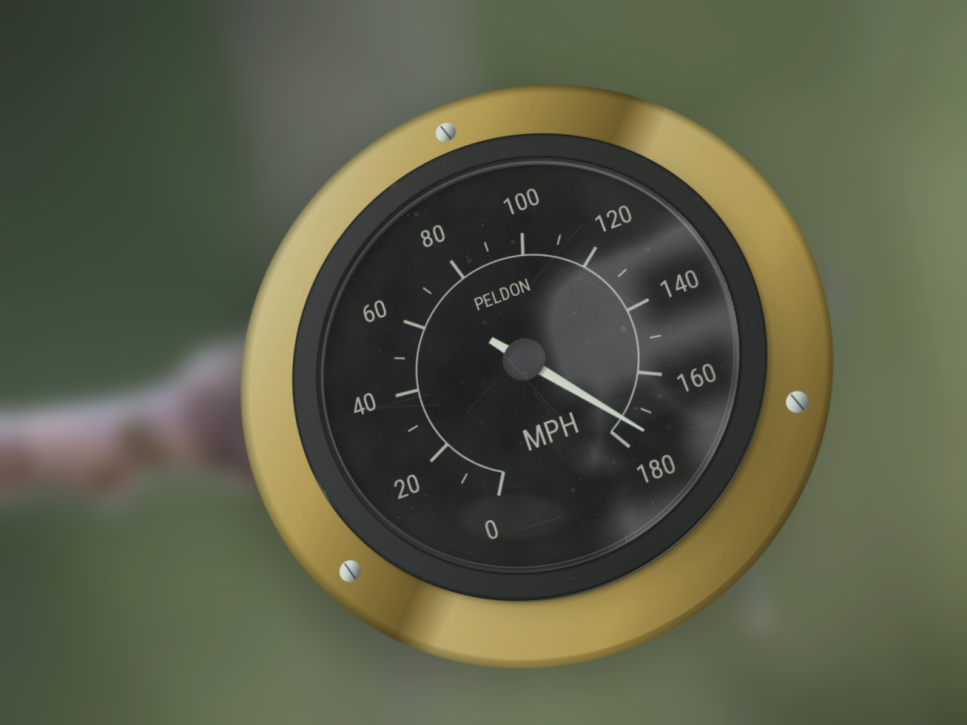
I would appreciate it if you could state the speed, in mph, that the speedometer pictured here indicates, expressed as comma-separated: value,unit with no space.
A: 175,mph
